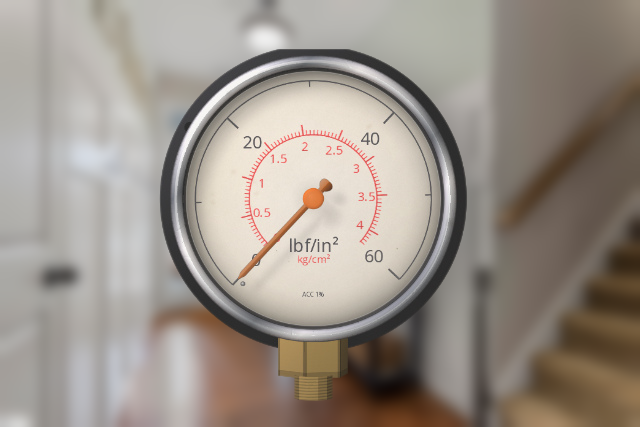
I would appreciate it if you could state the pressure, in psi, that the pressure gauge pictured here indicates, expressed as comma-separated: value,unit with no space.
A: 0,psi
